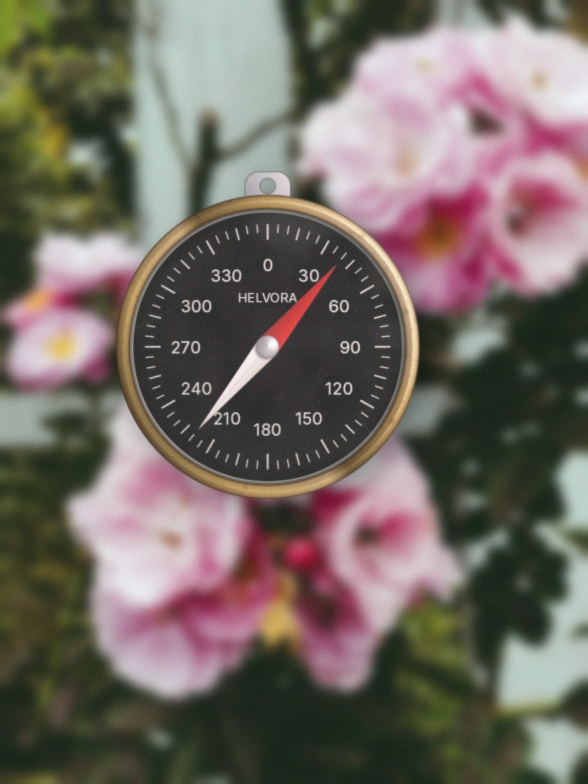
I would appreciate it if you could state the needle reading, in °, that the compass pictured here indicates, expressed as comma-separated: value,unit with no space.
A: 40,°
